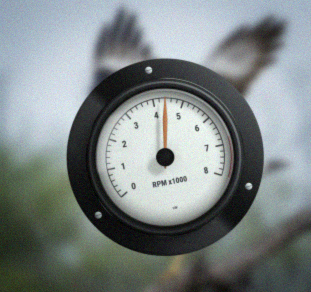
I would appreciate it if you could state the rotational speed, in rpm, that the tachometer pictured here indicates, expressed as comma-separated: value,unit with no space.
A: 4400,rpm
